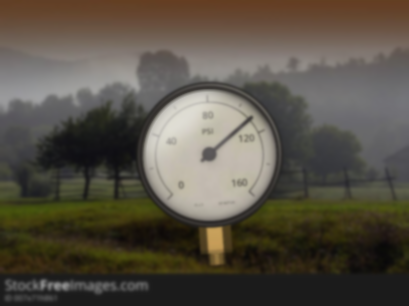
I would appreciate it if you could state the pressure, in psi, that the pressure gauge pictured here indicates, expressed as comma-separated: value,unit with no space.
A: 110,psi
